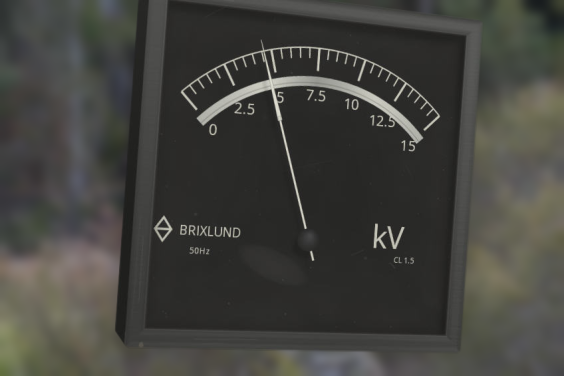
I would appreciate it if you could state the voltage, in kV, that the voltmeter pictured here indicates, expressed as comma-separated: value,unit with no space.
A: 4.5,kV
